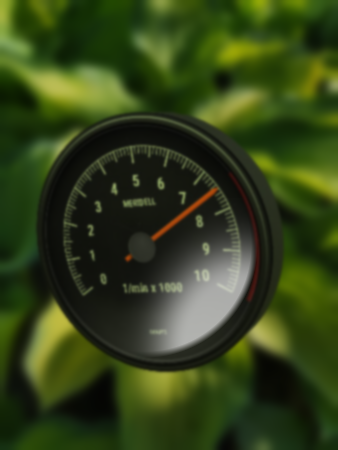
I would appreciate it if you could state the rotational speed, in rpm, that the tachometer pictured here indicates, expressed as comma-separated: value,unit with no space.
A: 7500,rpm
